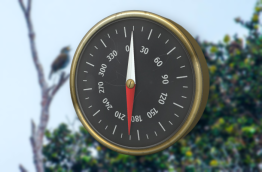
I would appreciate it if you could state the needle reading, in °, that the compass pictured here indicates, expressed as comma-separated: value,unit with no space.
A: 190,°
